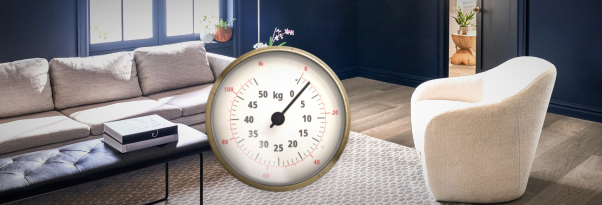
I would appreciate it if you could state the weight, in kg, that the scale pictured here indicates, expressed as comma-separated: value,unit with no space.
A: 2,kg
